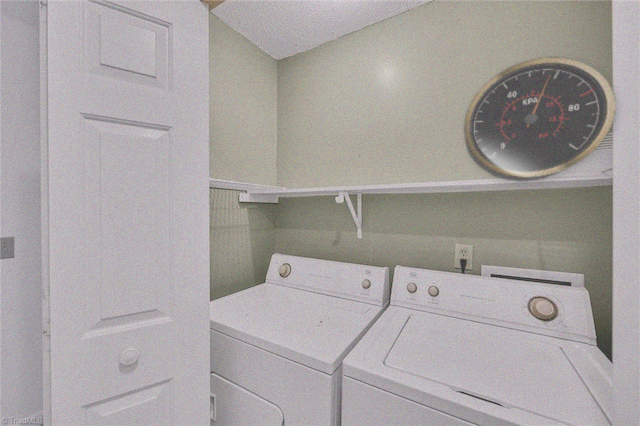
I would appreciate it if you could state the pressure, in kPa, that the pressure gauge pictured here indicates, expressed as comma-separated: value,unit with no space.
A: 57.5,kPa
